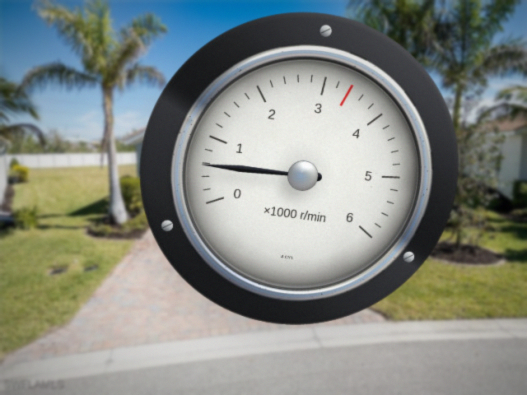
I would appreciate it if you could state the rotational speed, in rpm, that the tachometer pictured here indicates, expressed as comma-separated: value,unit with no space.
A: 600,rpm
